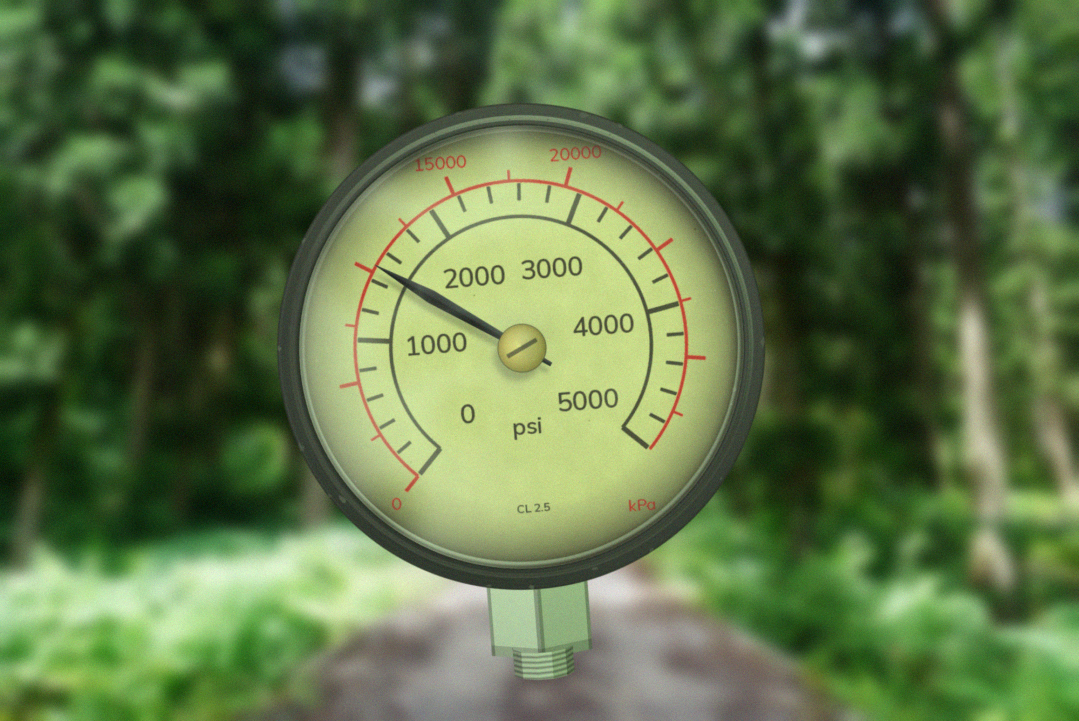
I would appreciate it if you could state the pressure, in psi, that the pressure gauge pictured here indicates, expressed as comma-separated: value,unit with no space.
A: 1500,psi
